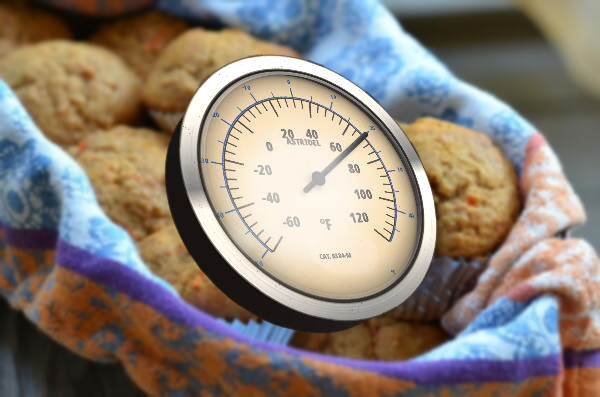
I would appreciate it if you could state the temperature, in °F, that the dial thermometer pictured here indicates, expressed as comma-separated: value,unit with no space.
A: 68,°F
